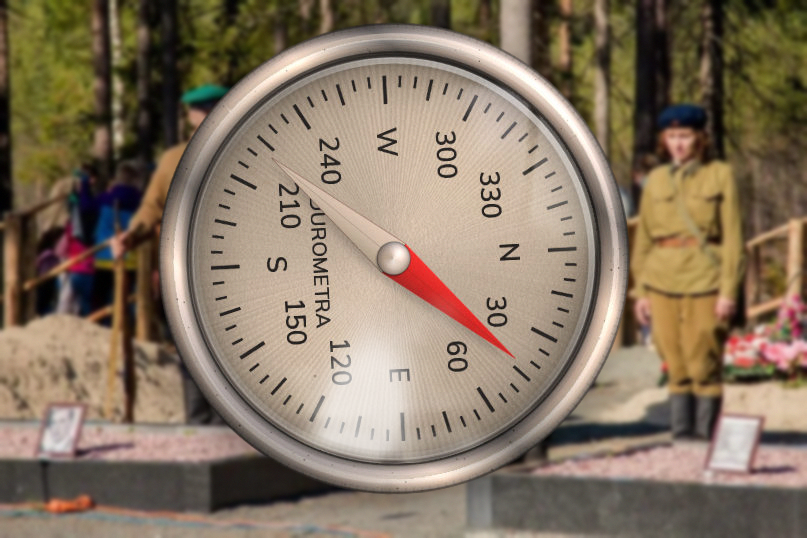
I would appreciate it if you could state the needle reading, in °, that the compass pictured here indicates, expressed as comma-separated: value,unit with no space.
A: 42.5,°
